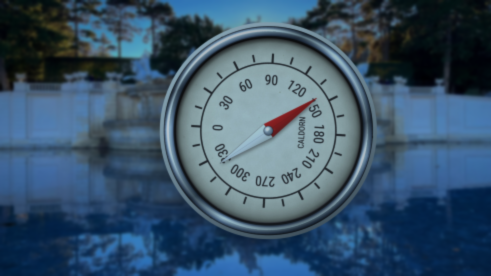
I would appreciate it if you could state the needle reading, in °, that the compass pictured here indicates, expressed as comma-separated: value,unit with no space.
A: 142.5,°
